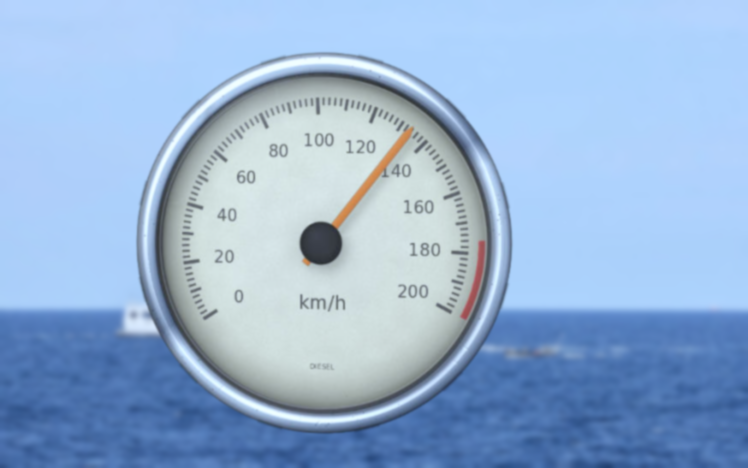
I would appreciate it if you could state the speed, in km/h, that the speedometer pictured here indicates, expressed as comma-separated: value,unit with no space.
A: 134,km/h
